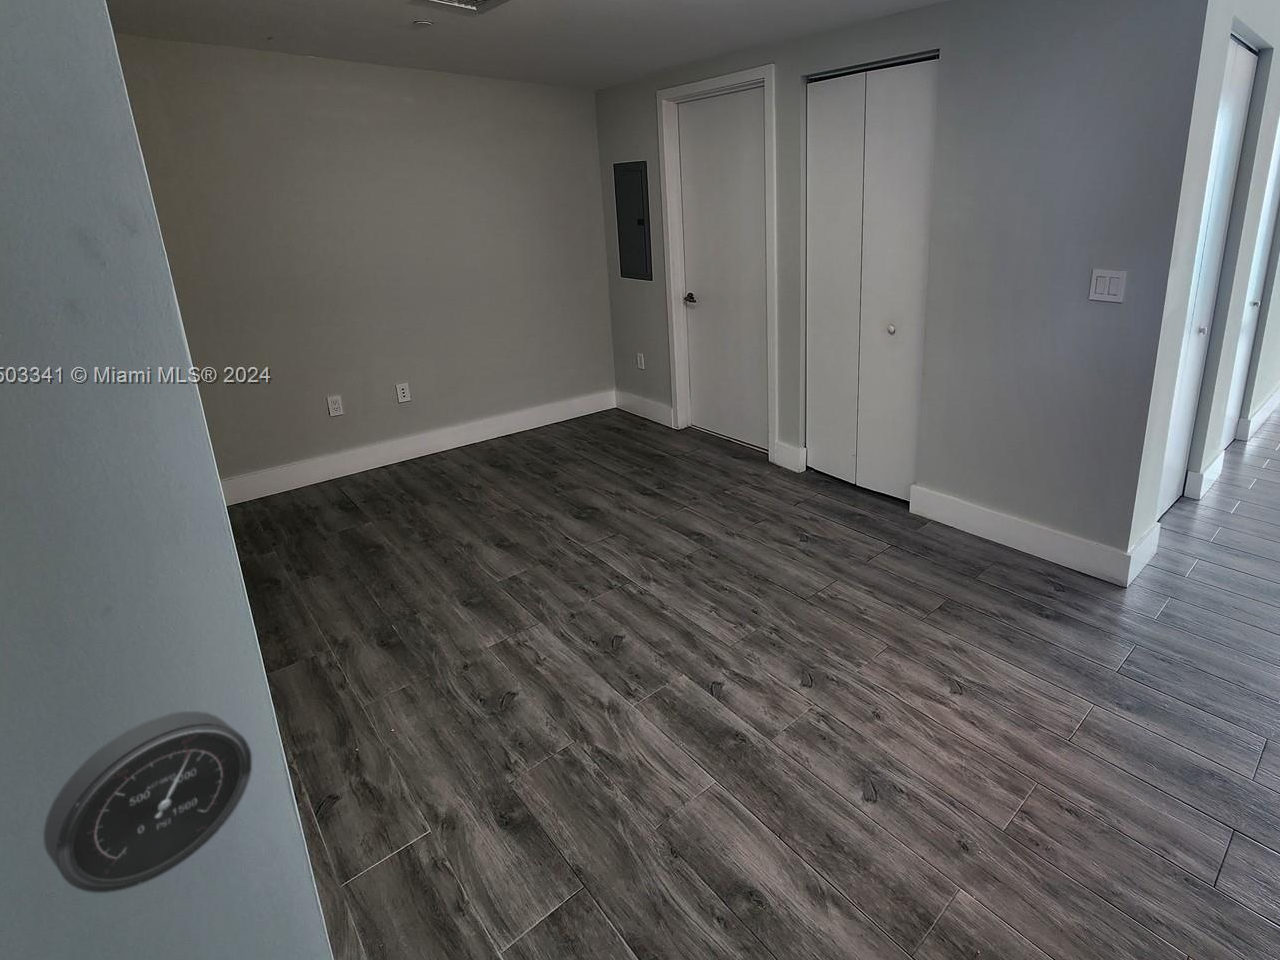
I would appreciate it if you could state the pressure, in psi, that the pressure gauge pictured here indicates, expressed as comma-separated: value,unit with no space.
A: 900,psi
